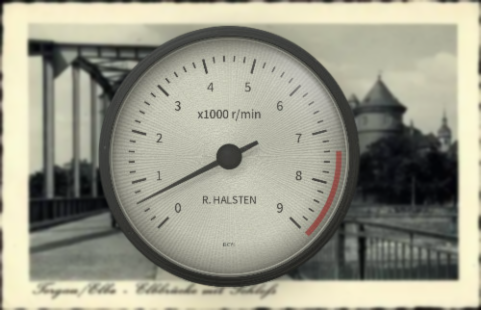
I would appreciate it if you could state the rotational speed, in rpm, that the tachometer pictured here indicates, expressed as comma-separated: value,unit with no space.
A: 600,rpm
